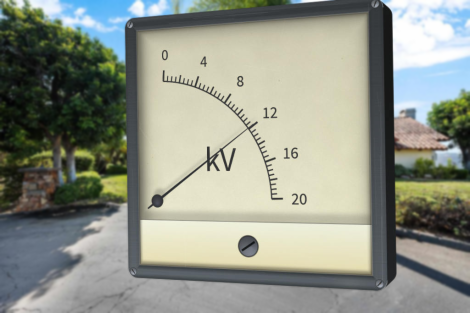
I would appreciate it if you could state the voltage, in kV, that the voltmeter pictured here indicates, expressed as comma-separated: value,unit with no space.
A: 12,kV
